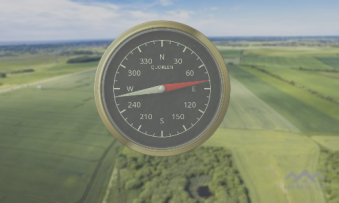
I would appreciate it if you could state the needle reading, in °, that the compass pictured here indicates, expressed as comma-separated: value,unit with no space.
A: 80,°
